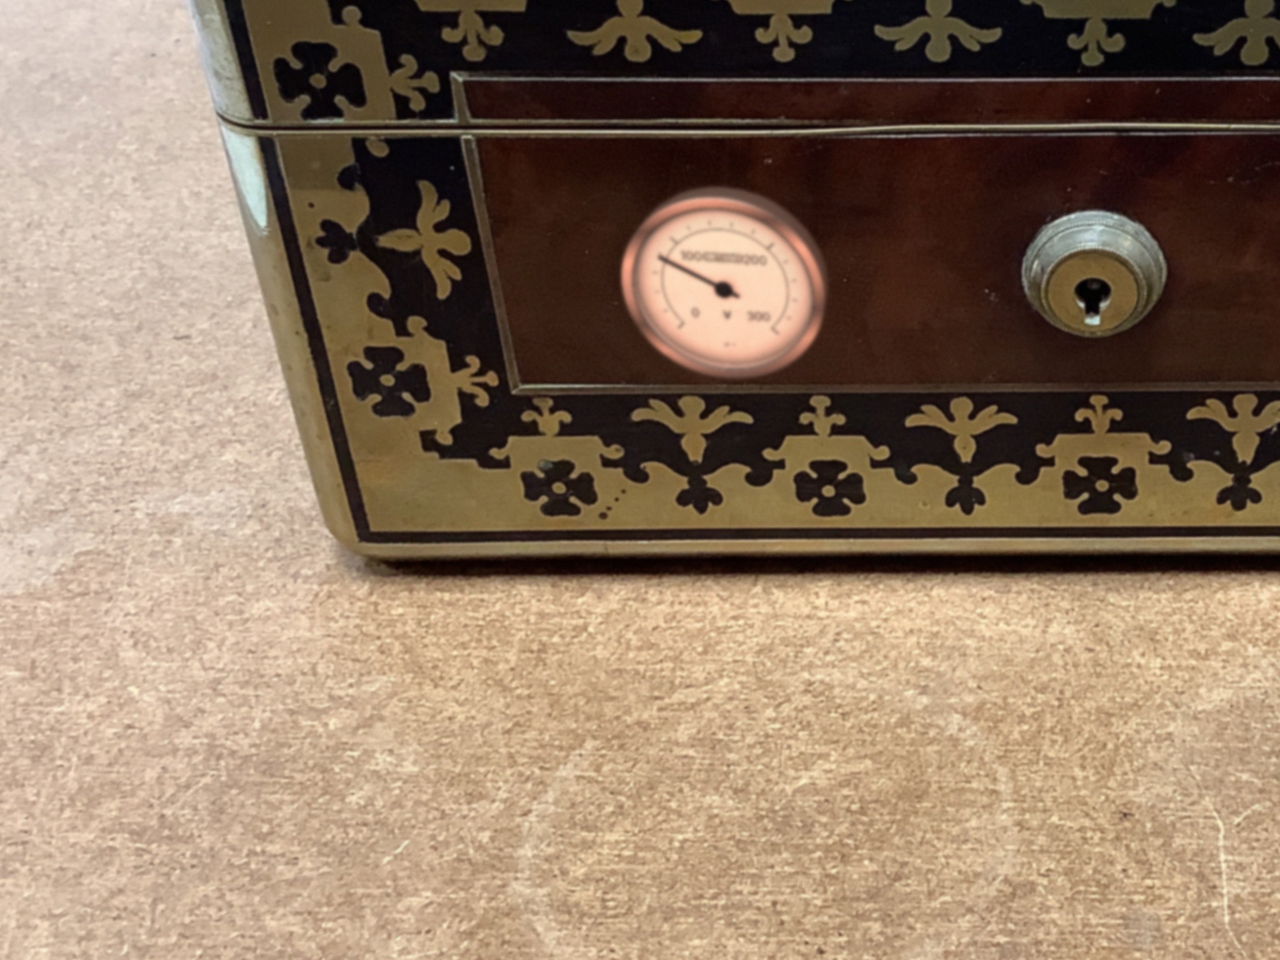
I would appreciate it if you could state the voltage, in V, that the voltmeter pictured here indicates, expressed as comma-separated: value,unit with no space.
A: 80,V
